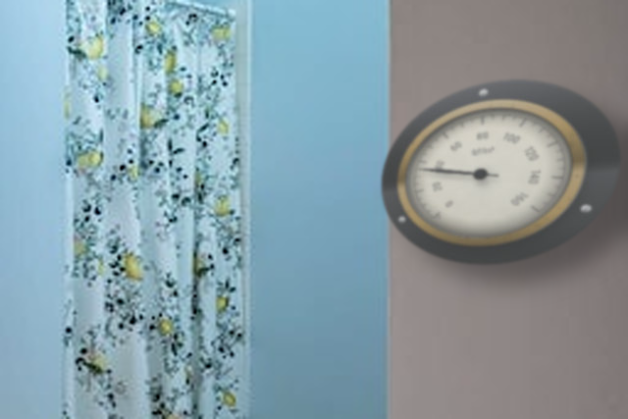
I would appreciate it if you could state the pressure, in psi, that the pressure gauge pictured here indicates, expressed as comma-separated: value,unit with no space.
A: 35,psi
